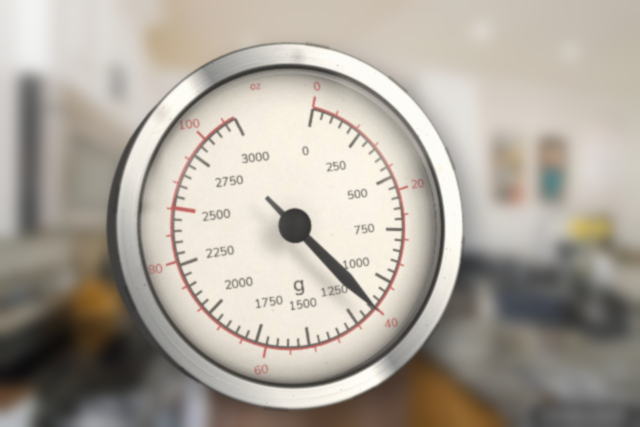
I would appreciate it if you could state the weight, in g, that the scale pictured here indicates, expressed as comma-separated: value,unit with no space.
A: 1150,g
